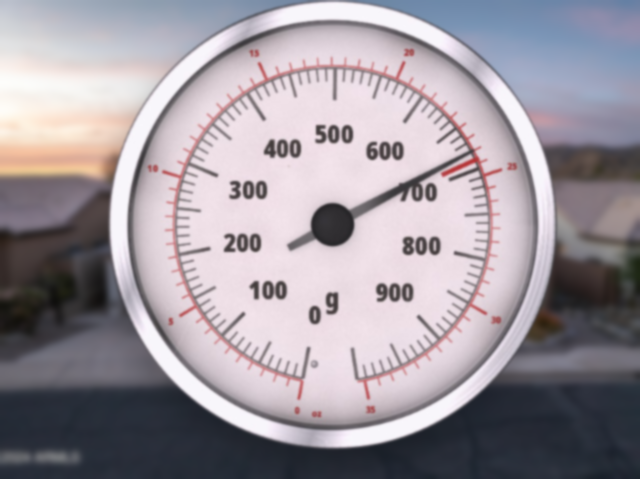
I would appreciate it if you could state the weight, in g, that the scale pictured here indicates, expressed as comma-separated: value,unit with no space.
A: 680,g
